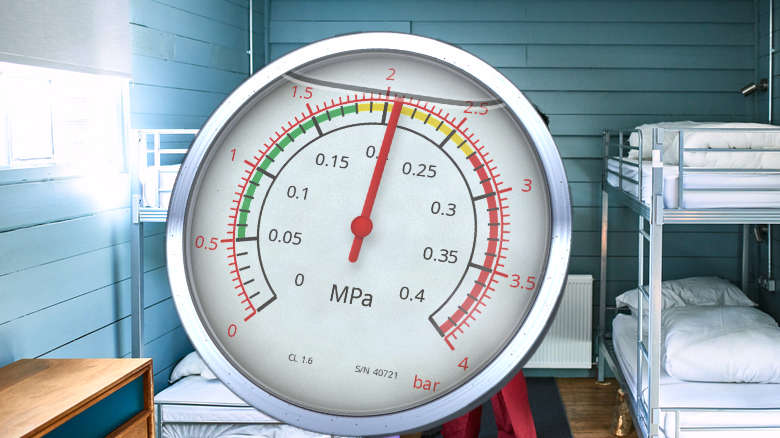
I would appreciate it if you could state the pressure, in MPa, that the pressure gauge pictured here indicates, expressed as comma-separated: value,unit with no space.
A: 0.21,MPa
